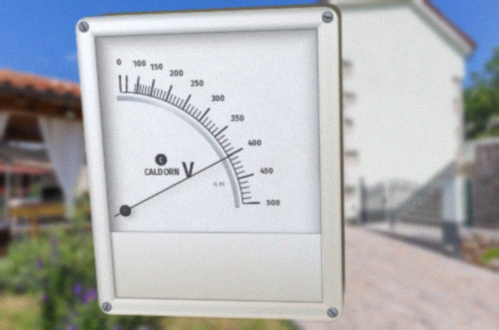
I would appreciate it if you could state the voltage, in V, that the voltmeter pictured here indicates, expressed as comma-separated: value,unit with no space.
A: 400,V
